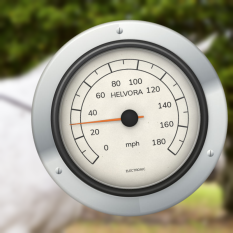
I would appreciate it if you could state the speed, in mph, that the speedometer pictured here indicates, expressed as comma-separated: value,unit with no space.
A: 30,mph
